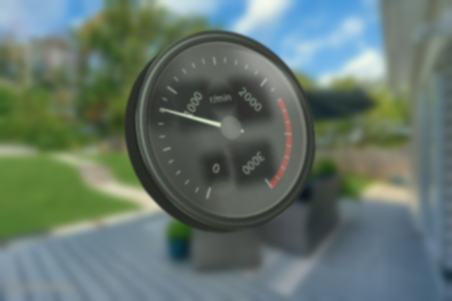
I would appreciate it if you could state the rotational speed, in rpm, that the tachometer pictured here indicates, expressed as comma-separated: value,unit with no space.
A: 800,rpm
